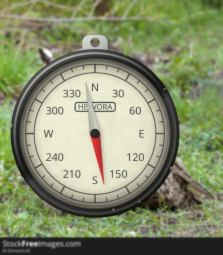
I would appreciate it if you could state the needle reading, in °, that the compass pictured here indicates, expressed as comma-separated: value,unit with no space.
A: 170,°
